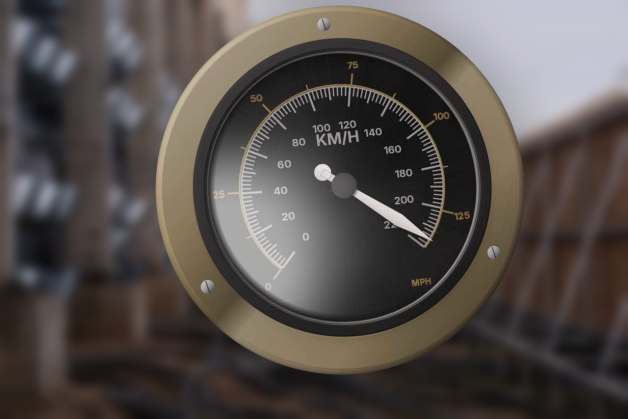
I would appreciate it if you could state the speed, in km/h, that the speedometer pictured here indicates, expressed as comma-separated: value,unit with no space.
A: 216,km/h
